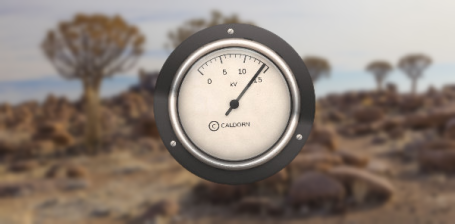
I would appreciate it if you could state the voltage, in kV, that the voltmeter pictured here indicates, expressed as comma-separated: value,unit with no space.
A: 14,kV
